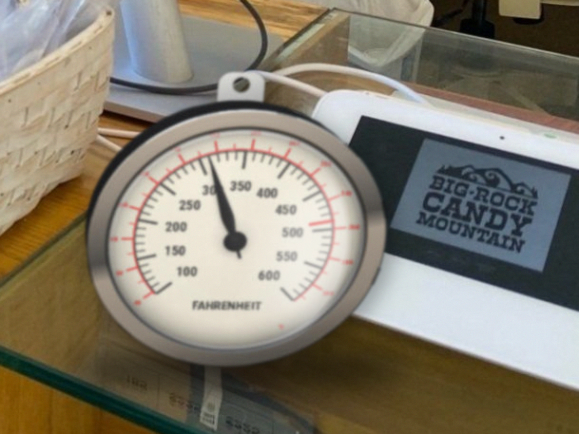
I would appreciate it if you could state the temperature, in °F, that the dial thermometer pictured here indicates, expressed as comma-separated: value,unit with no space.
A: 310,°F
